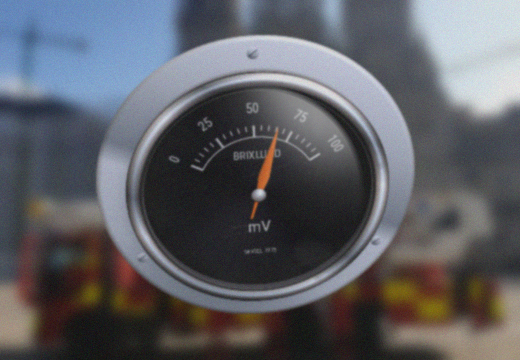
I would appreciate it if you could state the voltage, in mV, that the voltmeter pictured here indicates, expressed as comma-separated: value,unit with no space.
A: 65,mV
